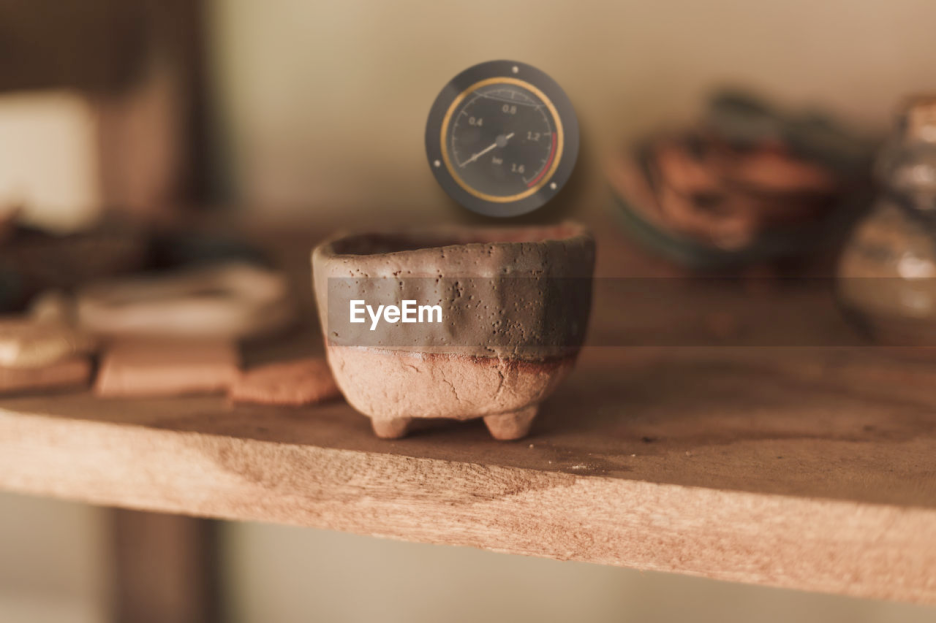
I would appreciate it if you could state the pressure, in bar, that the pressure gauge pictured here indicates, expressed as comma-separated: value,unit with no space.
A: 0,bar
